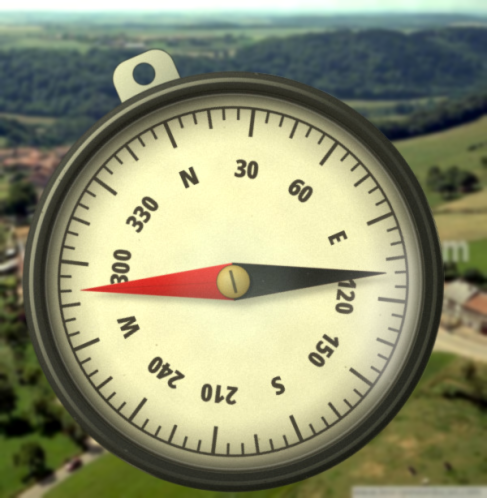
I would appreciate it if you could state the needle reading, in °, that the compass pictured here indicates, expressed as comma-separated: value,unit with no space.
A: 290,°
